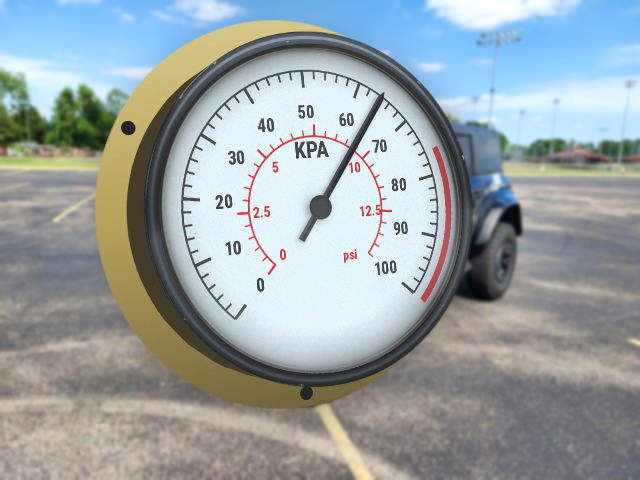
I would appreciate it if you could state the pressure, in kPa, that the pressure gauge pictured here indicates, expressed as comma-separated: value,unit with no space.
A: 64,kPa
